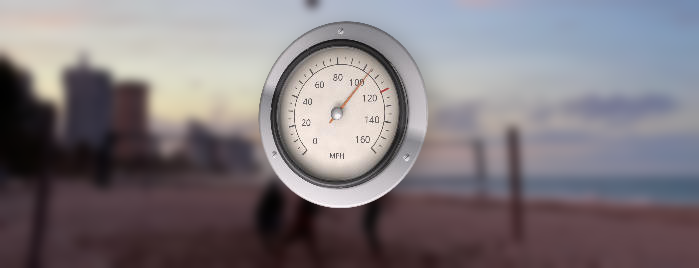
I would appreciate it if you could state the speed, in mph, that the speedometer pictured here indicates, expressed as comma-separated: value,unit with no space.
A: 105,mph
